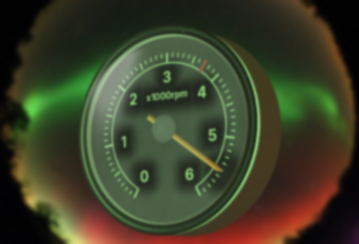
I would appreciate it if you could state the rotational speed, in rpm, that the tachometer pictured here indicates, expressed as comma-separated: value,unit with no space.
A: 5500,rpm
